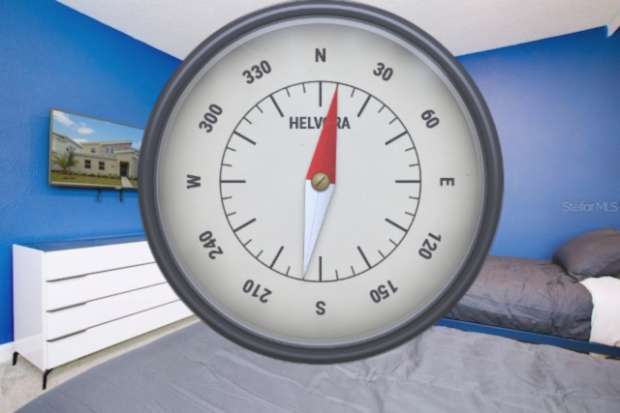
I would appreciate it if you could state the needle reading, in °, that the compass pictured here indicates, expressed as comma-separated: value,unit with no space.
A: 10,°
